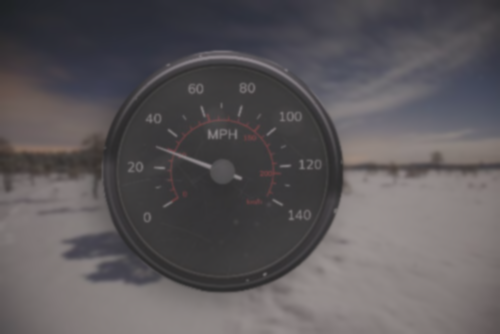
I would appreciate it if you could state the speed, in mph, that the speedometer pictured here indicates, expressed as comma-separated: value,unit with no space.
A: 30,mph
